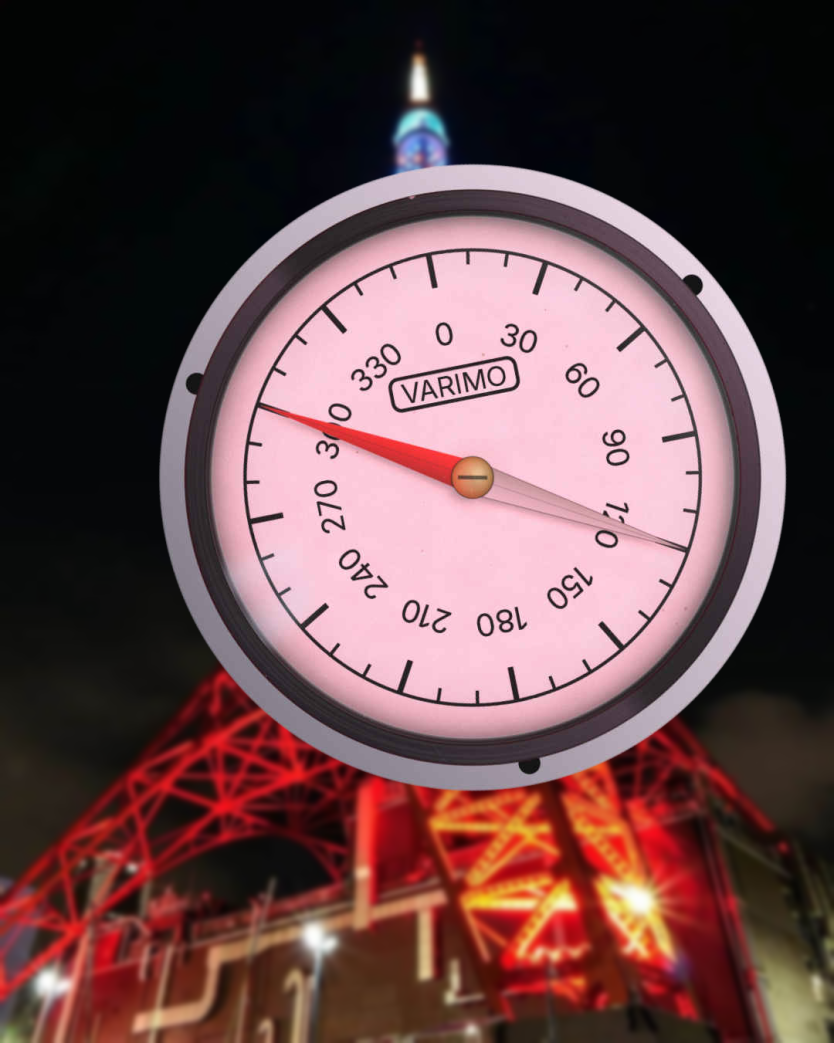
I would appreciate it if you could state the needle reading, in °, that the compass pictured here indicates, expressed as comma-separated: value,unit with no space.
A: 300,°
